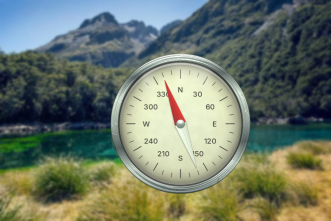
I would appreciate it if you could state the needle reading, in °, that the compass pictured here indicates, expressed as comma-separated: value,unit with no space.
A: 340,°
